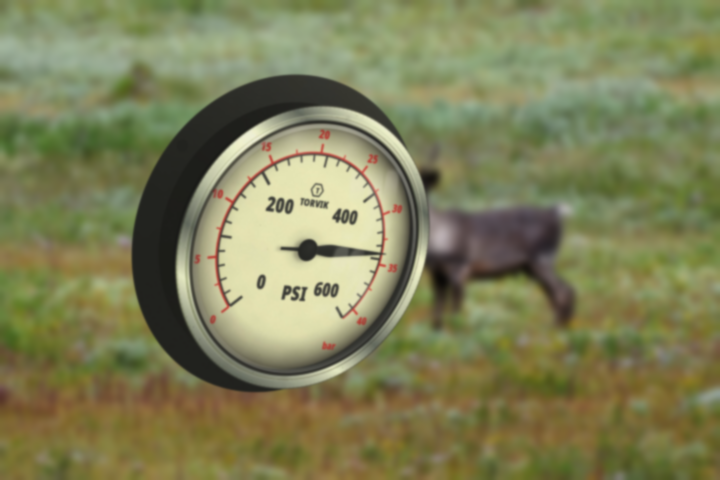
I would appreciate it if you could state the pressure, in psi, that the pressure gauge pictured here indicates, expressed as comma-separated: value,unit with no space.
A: 490,psi
